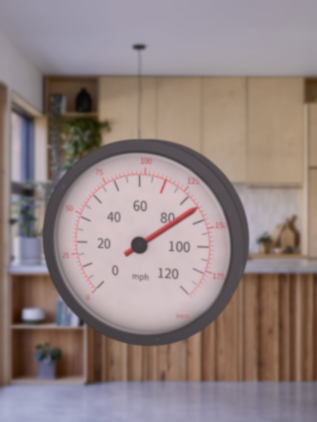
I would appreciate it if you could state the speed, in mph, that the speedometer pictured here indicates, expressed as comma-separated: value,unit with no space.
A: 85,mph
